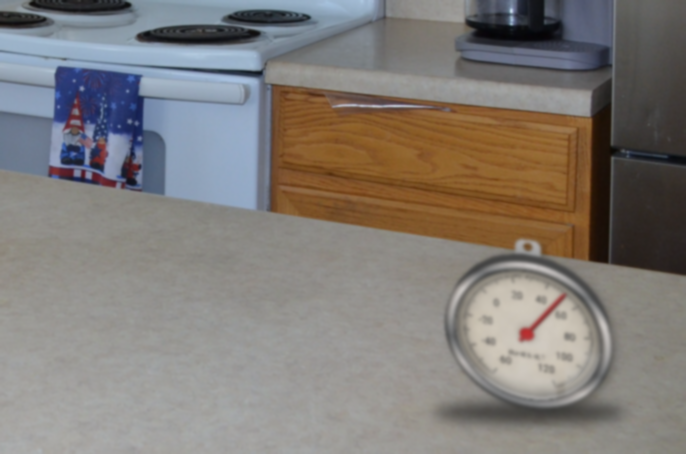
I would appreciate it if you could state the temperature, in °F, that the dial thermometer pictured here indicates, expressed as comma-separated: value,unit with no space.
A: 50,°F
